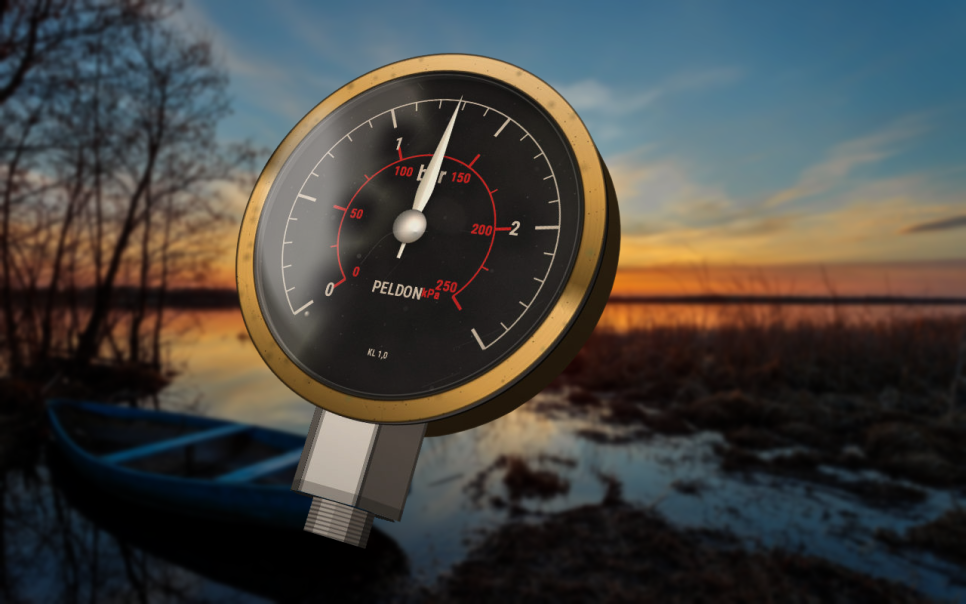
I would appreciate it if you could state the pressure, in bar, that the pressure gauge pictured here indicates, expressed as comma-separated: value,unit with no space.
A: 1.3,bar
